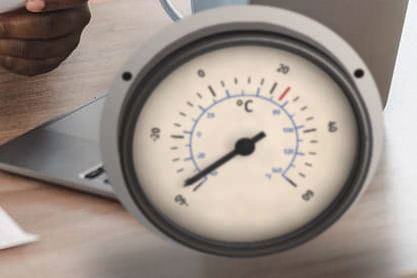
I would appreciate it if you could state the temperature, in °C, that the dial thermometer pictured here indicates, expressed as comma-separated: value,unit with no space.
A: -36,°C
